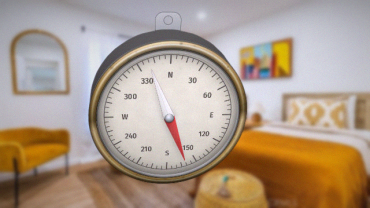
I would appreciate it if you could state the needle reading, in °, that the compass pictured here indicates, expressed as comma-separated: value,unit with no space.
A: 160,°
